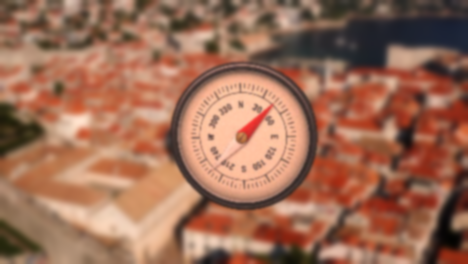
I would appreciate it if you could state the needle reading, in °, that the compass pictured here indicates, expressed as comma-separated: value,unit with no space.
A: 45,°
